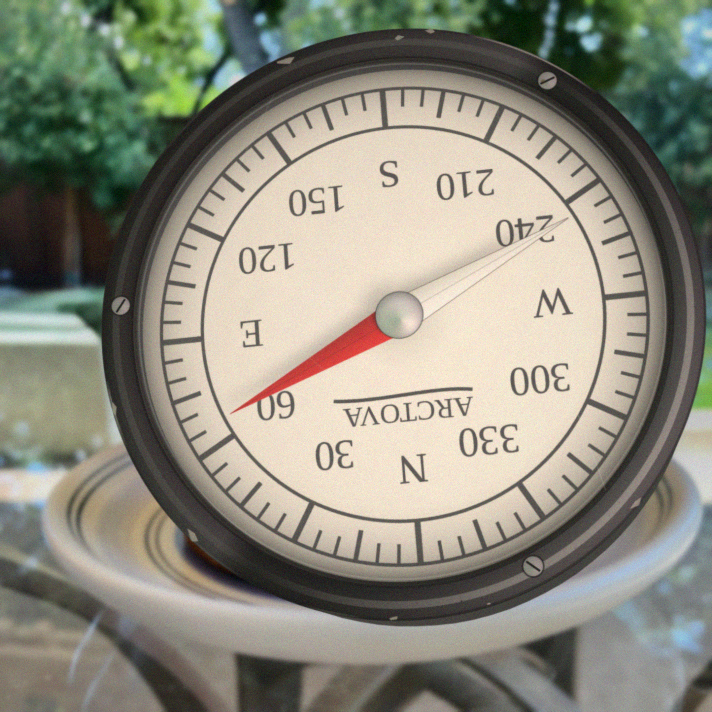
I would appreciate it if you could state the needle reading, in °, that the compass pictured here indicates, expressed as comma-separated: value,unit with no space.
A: 65,°
